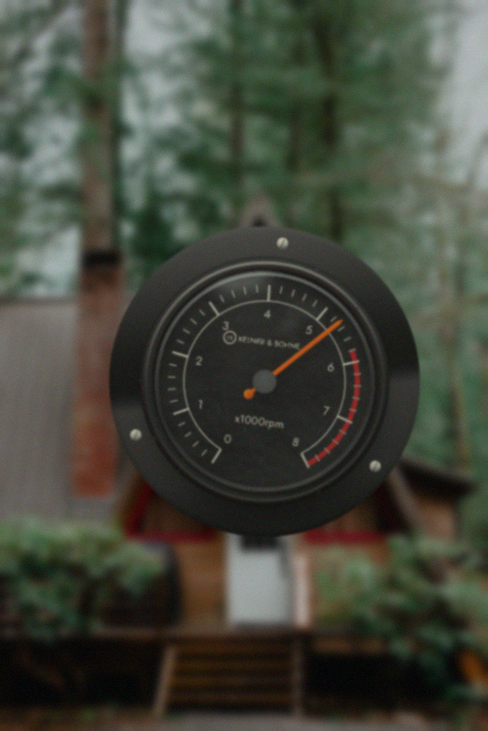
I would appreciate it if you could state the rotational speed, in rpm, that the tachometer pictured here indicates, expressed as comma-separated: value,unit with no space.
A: 5300,rpm
